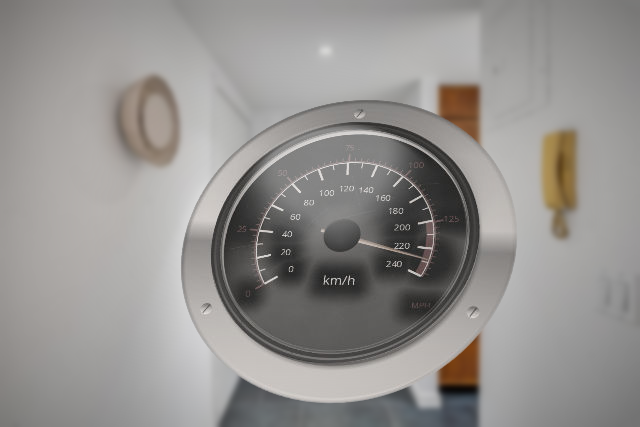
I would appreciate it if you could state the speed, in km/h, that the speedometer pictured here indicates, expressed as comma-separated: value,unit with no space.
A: 230,km/h
